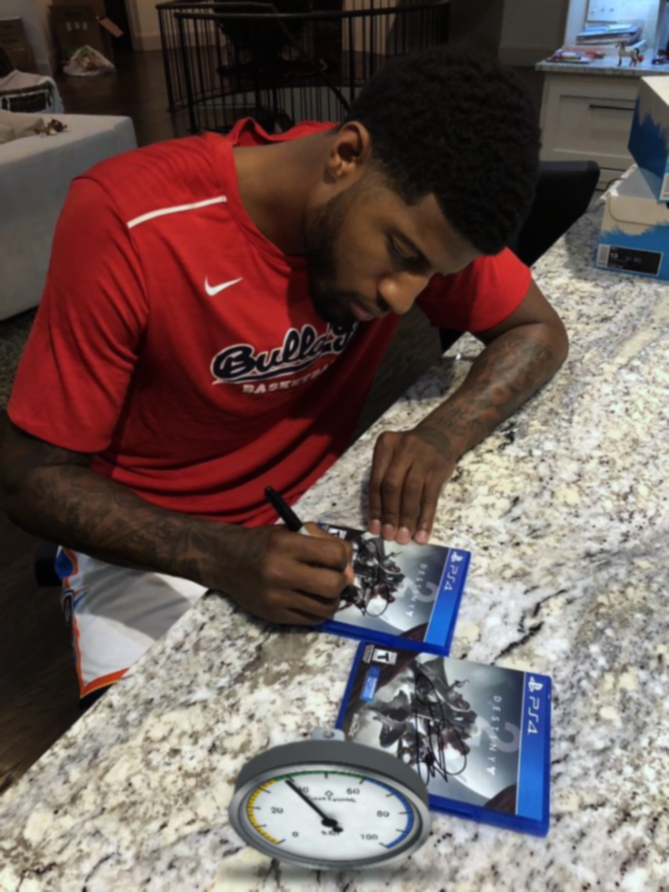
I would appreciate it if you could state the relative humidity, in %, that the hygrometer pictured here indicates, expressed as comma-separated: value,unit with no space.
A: 40,%
